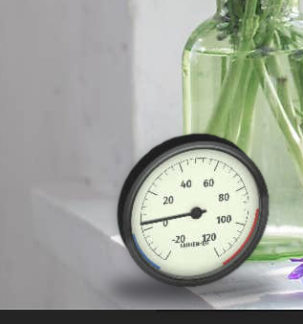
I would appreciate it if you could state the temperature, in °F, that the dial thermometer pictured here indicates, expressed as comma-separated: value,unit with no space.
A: 4,°F
